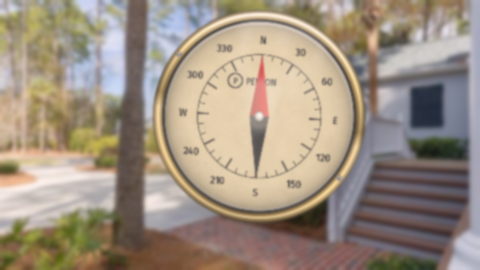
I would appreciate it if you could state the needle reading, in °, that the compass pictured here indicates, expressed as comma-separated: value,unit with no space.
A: 0,°
